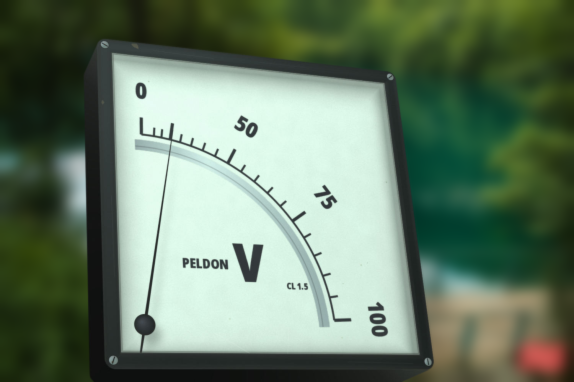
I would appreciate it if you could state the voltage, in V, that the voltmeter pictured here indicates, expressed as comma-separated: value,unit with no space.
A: 25,V
